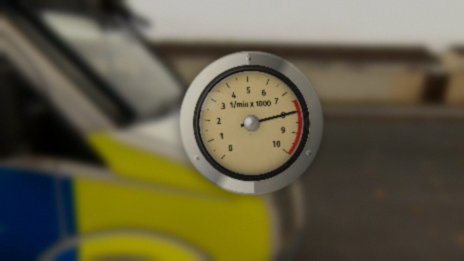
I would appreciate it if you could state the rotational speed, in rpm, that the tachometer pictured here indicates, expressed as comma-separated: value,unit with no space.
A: 8000,rpm
